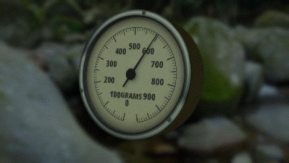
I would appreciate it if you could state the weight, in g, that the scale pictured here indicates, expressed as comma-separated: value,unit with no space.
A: 600,g
